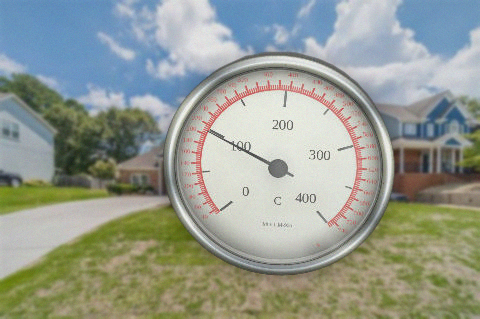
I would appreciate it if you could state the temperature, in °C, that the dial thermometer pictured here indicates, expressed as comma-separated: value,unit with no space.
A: 100,°C
